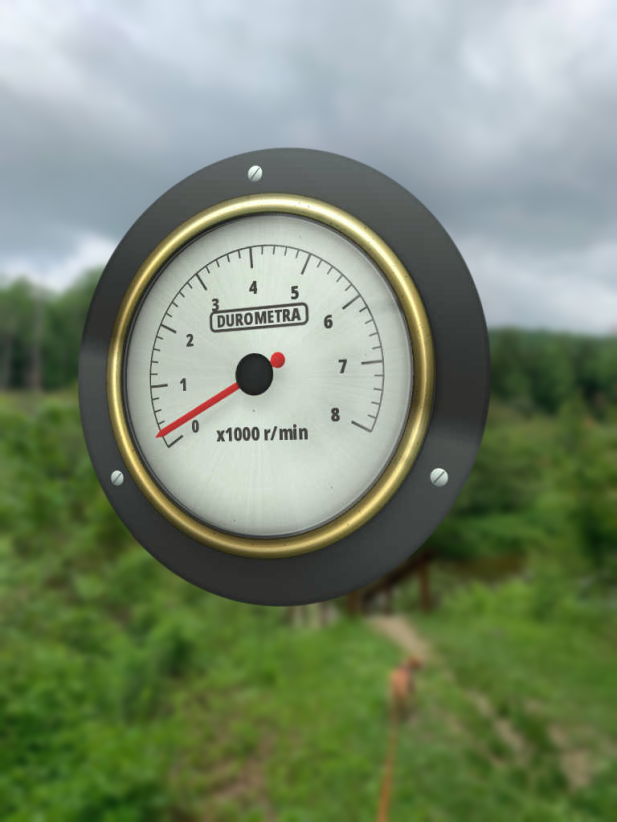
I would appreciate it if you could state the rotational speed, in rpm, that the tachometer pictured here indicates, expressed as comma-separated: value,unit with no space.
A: 200,rpm
